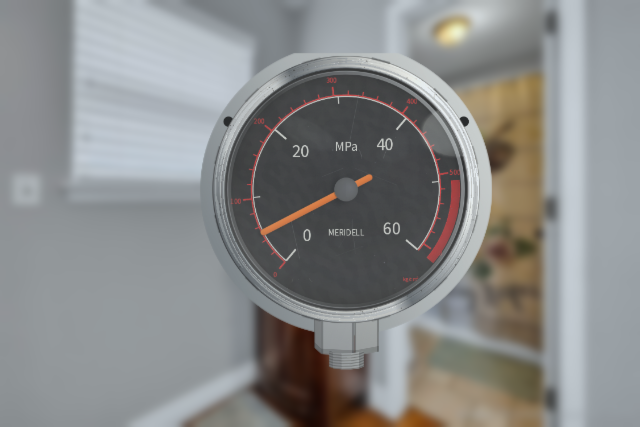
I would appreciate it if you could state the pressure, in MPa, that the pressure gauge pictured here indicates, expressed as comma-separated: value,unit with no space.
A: 5,MPa
